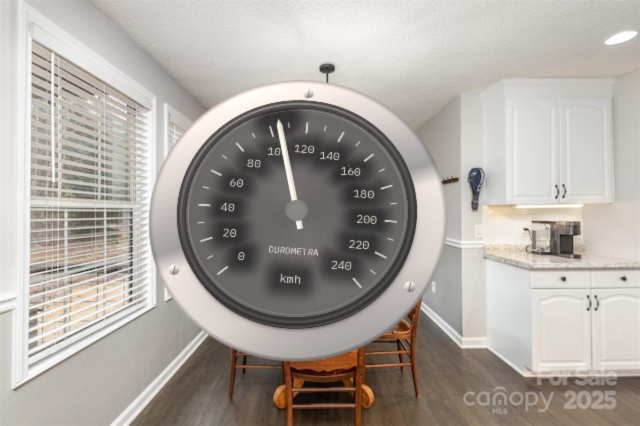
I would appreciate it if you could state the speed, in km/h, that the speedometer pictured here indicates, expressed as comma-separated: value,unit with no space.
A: 105,km/h
